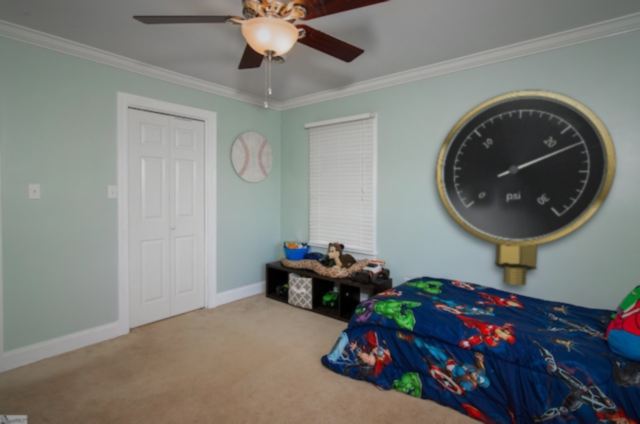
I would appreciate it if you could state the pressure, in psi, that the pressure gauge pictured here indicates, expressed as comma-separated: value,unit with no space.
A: 22,psi
